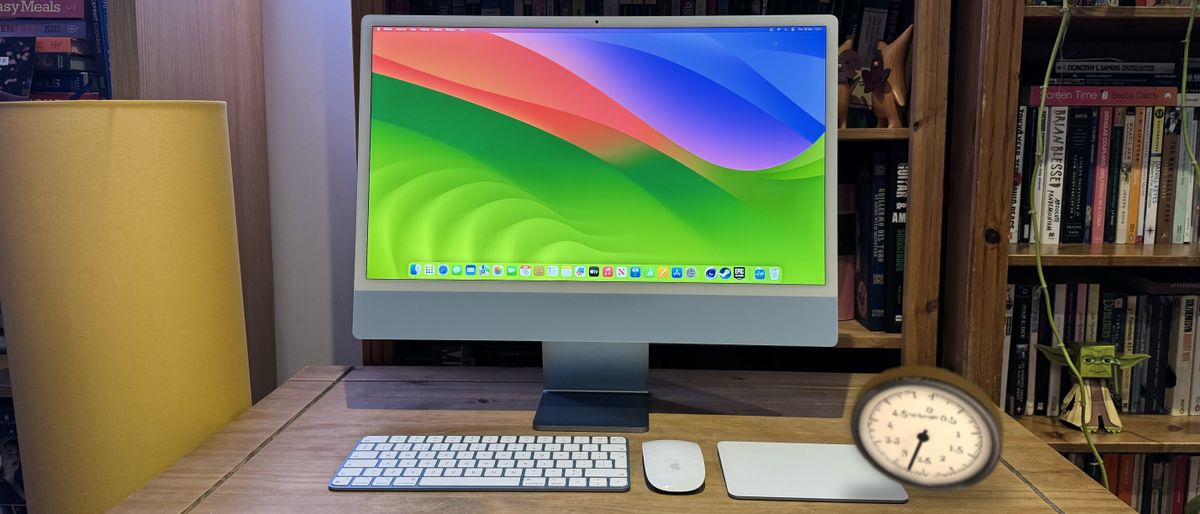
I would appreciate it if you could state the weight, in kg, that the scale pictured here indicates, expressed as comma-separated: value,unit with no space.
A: 2.75,kg
